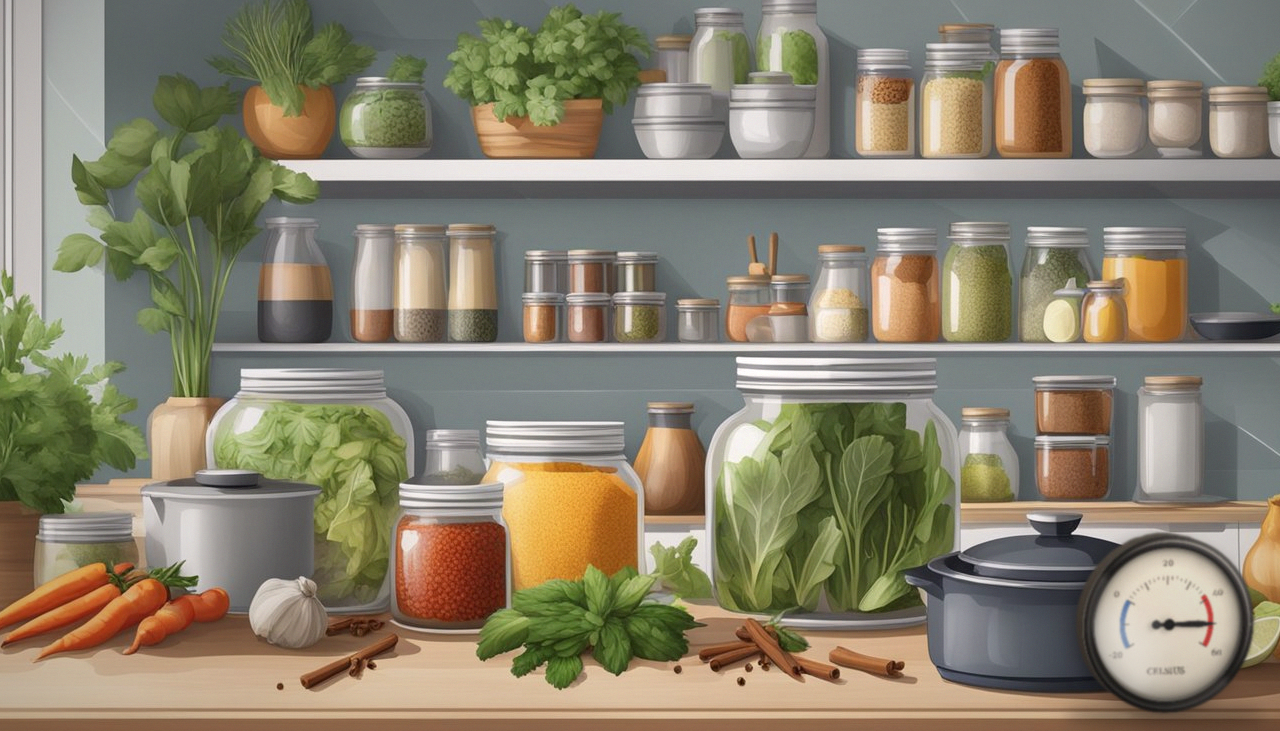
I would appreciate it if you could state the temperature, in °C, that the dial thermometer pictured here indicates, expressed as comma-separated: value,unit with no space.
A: 50,°C
